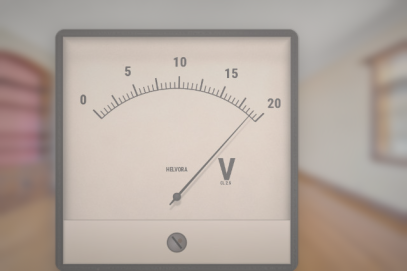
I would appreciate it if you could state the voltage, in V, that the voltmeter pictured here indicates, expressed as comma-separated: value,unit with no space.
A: 19,V
